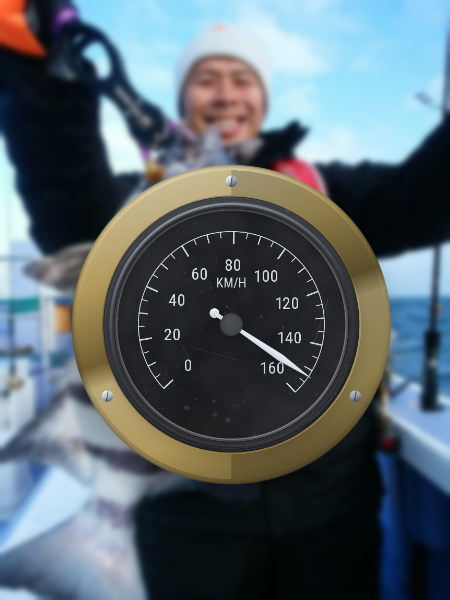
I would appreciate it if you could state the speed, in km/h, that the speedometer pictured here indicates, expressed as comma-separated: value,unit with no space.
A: 152.5,km/h
